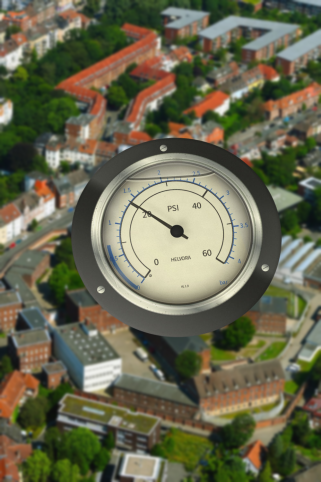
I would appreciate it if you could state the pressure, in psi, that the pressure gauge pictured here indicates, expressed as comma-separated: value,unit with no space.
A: 20,psi
